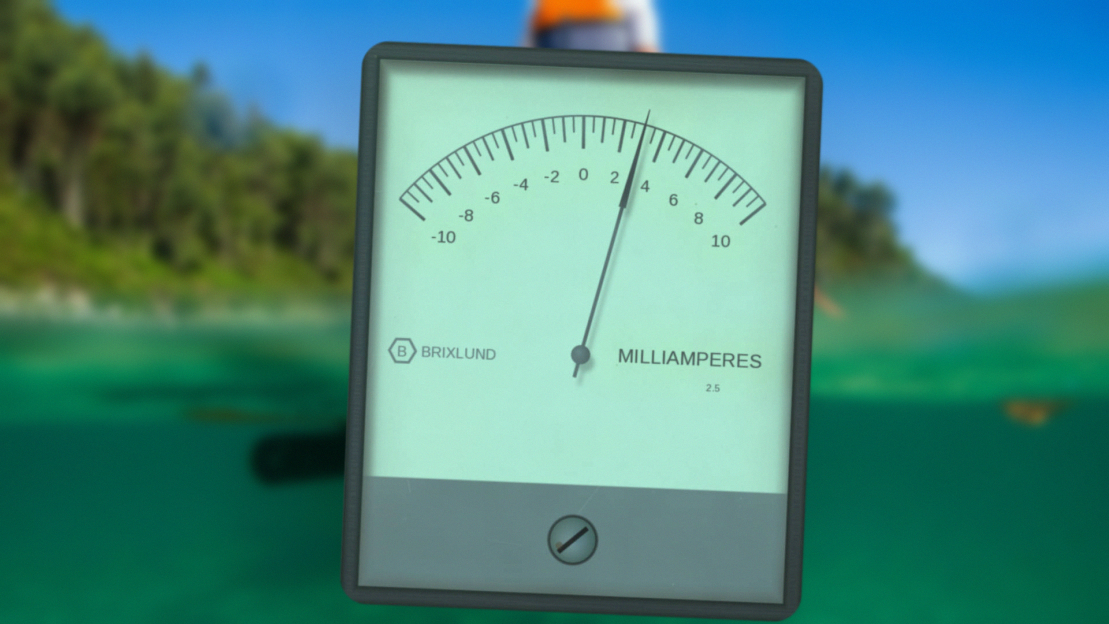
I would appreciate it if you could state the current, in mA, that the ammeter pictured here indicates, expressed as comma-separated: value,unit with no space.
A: 3,mA
